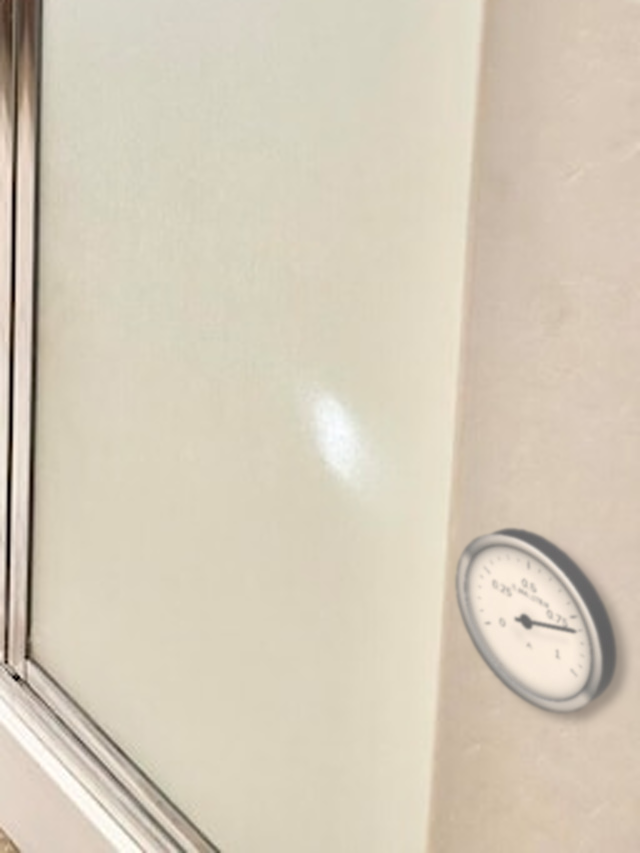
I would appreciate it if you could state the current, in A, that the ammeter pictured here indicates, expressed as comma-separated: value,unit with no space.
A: 0.8,A
